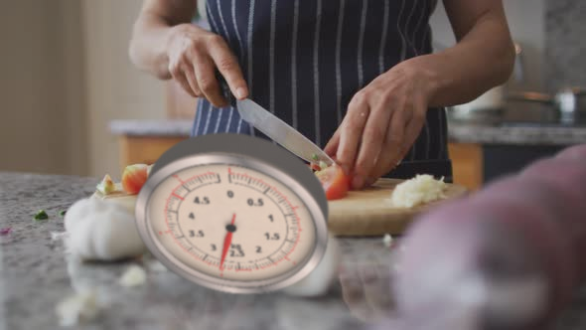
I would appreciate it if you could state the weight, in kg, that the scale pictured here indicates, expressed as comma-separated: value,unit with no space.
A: 2.75,kg
